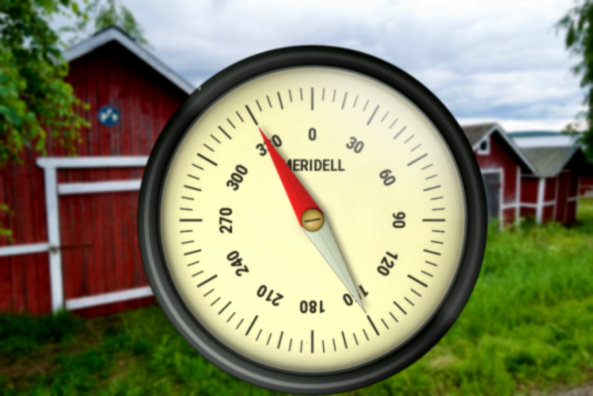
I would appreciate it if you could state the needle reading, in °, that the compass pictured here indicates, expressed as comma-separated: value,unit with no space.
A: 330,°
